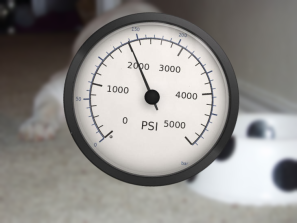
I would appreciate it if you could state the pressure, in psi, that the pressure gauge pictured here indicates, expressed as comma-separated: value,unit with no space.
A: 2000,psi
